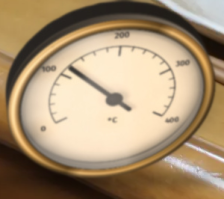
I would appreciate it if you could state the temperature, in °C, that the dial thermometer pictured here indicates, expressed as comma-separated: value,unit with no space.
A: 120,°C
